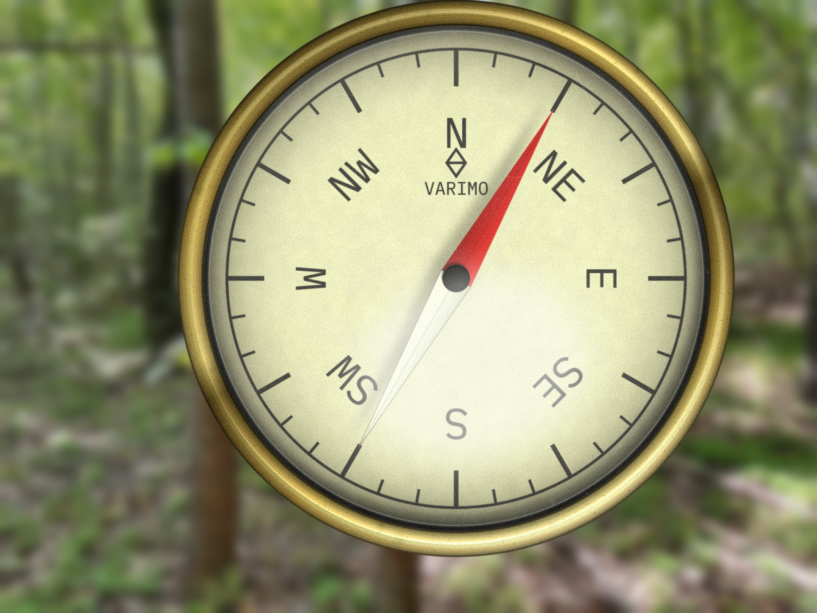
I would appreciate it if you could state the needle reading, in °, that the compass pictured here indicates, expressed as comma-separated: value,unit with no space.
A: 30,°
